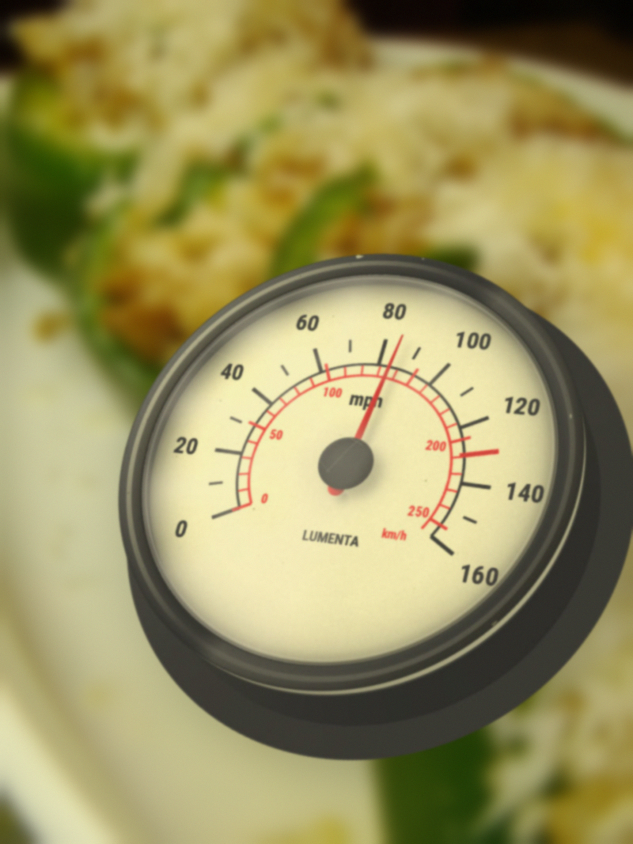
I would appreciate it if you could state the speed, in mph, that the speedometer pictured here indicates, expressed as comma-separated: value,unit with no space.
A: 85,mph
